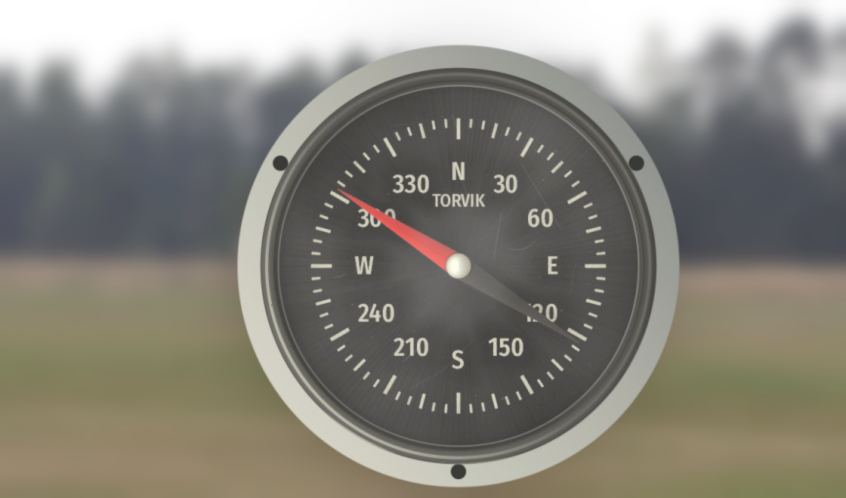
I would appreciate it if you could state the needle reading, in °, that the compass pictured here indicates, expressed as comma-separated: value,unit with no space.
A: 302.5,°
